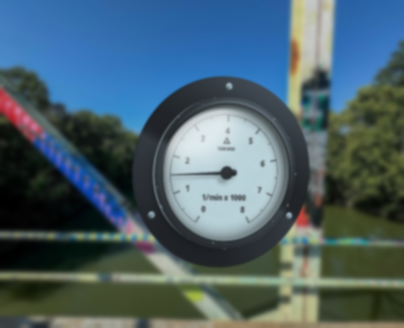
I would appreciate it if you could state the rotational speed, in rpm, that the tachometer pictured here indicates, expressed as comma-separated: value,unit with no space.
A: 1500,rpm
